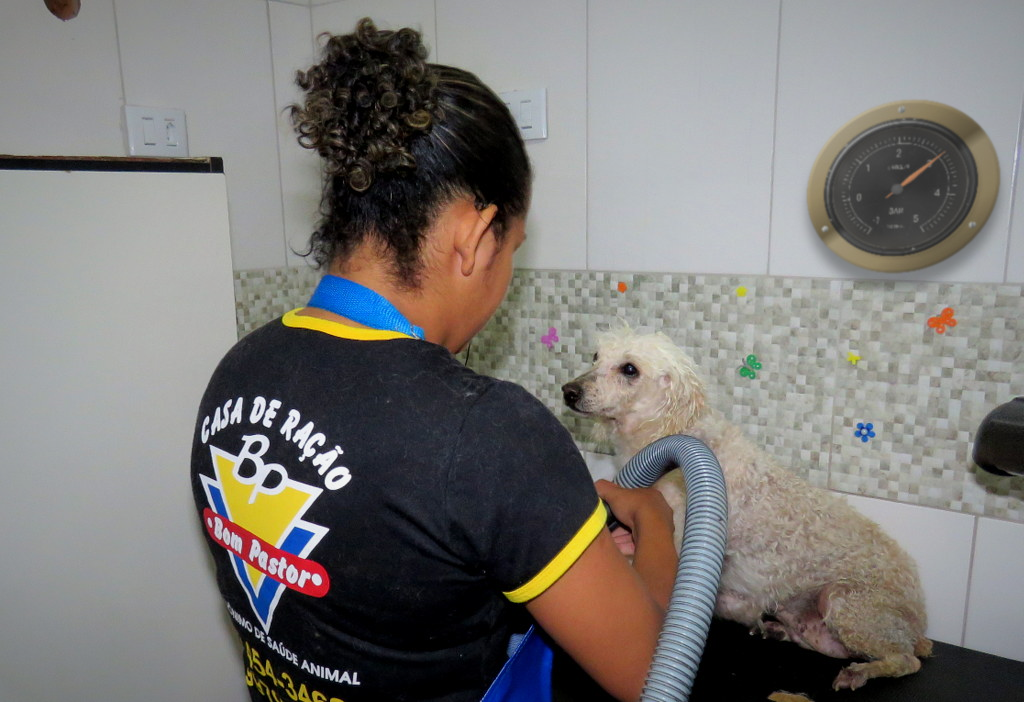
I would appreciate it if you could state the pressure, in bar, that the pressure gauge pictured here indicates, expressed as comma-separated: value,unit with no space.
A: 3,bar
